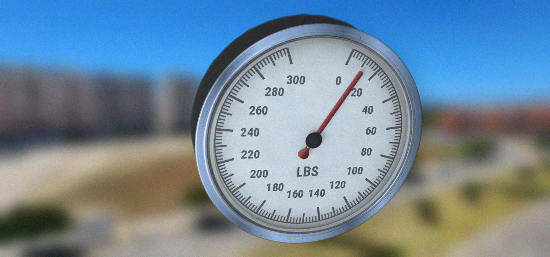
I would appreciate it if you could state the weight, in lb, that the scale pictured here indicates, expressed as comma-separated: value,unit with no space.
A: 10,lb
